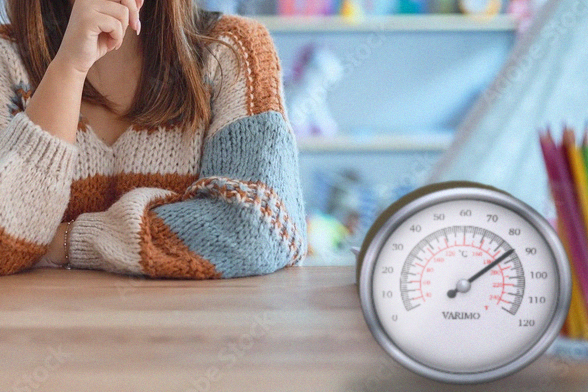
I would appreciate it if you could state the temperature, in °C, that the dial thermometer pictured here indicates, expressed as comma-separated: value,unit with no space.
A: 85,°C
